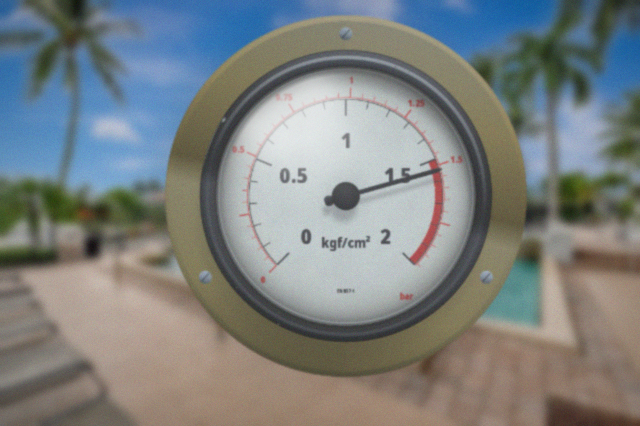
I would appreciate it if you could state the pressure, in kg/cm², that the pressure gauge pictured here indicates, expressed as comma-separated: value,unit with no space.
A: 1.55,kg/cm²
